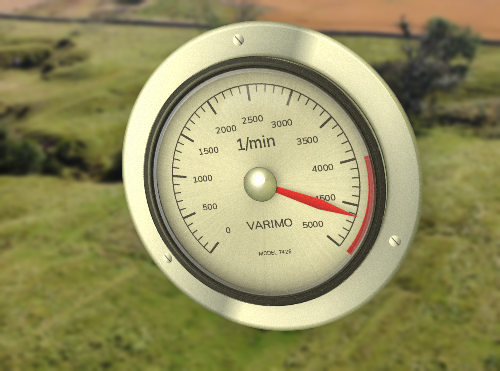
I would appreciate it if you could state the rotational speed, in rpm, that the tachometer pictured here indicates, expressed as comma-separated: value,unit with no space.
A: 4600,rpm
